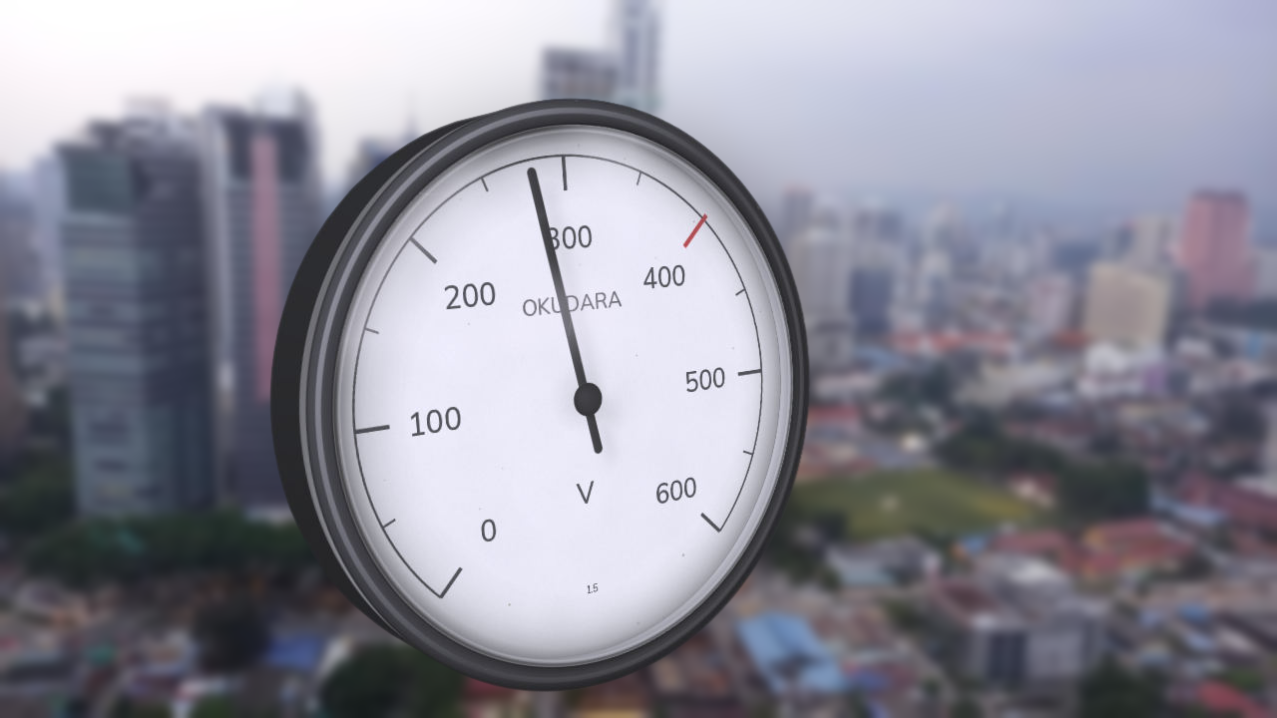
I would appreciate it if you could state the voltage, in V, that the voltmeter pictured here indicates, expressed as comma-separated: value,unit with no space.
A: 275,V
